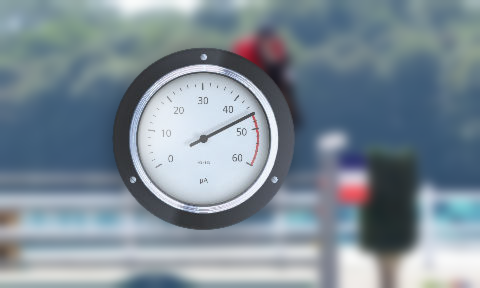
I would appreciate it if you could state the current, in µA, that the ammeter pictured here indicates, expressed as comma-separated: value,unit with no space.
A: 46,µA
